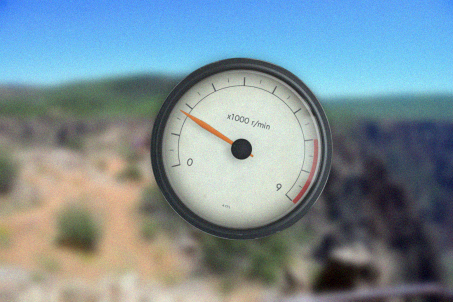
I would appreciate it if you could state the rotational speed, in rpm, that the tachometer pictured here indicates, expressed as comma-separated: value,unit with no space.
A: 1750,rpm
